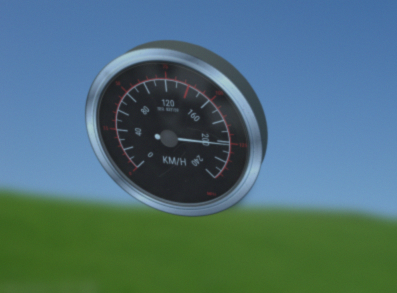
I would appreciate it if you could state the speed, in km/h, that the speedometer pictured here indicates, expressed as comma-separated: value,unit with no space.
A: 200,km/h
